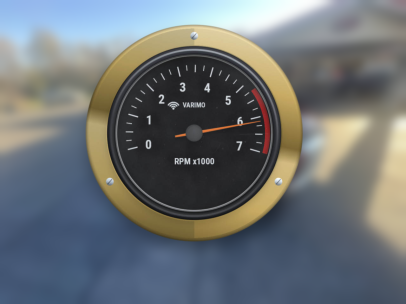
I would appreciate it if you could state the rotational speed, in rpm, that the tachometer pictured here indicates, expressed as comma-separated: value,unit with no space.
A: 6125,rpm
